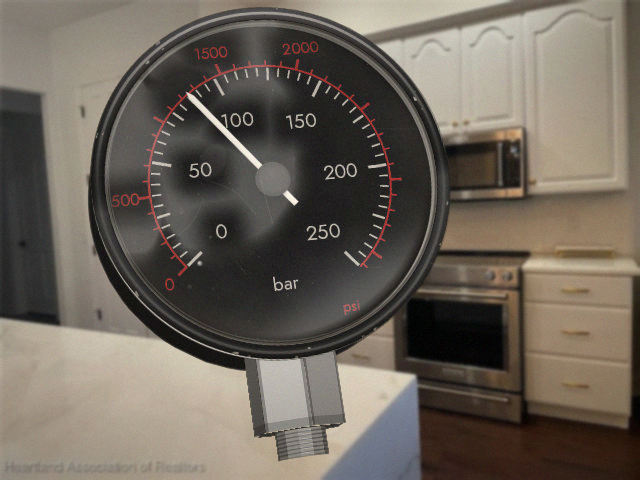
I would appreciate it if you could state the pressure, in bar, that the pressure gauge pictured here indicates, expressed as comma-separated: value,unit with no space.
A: 85,bar
